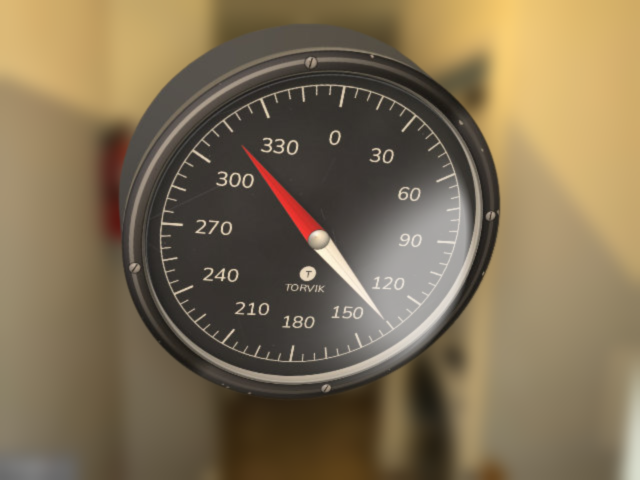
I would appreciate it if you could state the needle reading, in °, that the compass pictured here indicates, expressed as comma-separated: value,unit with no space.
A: 315,°
